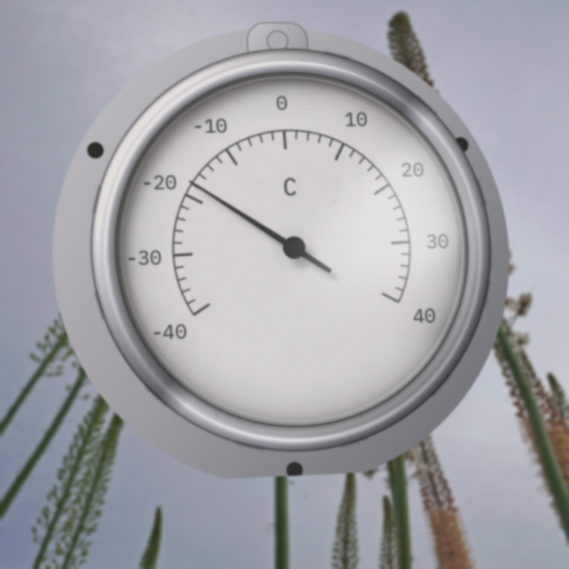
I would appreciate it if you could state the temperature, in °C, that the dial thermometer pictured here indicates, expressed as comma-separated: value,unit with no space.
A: -18,°C
